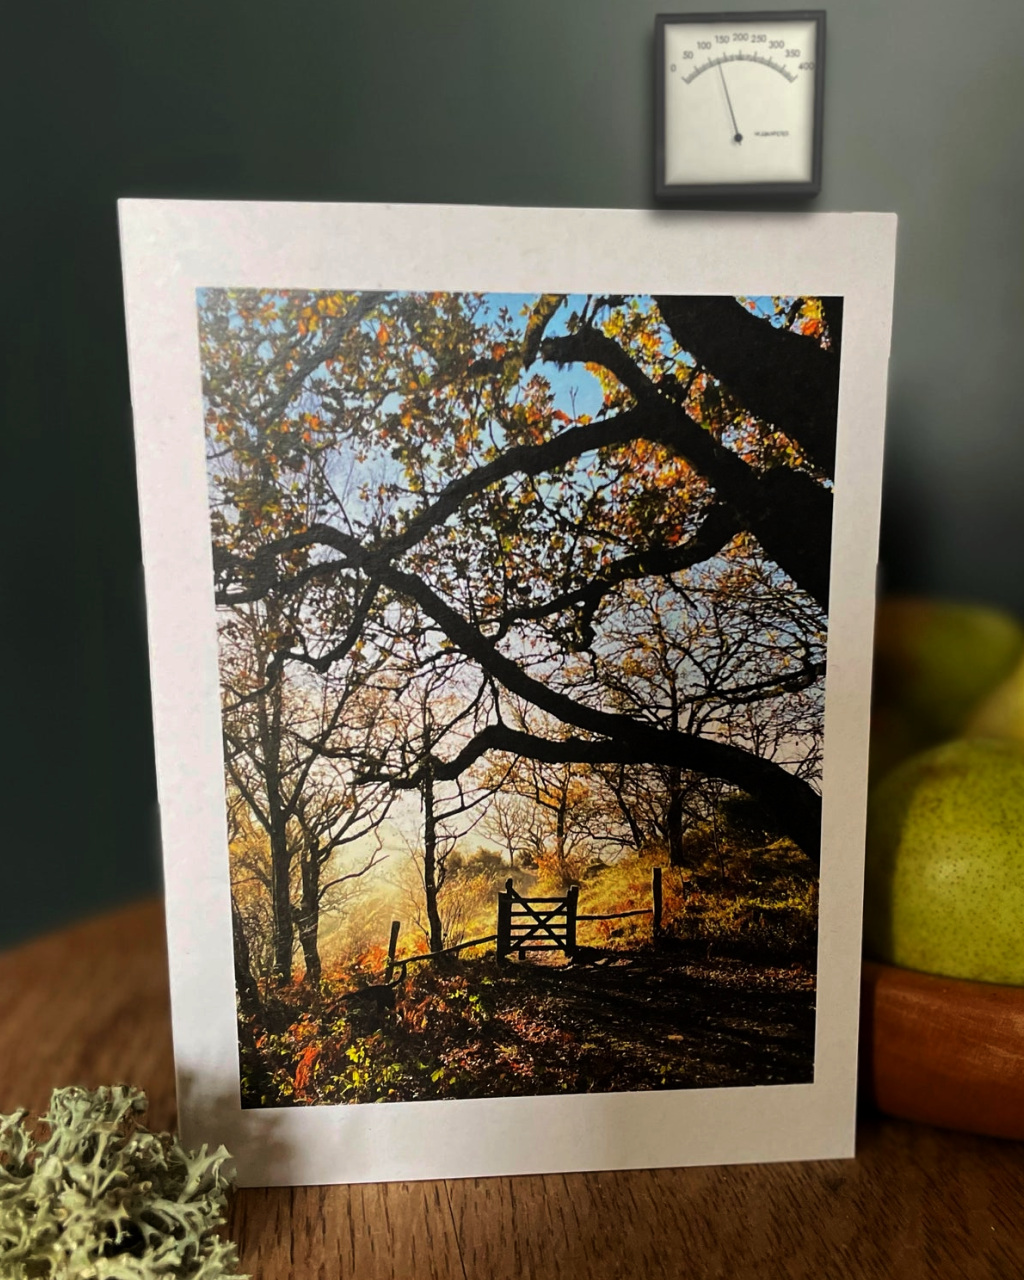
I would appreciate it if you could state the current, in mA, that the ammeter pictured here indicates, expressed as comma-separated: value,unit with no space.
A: 125,mA
